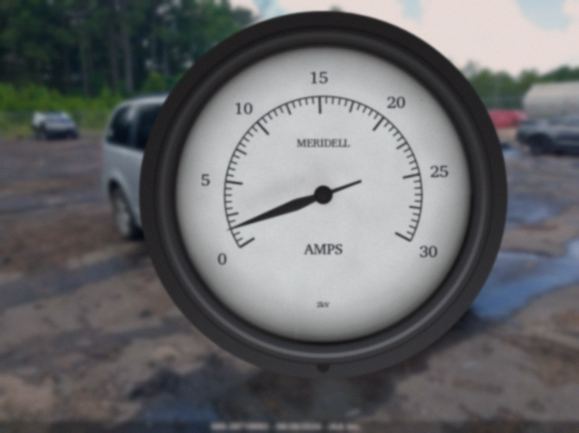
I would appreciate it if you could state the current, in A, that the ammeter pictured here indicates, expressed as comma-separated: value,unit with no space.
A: 1.5,A
